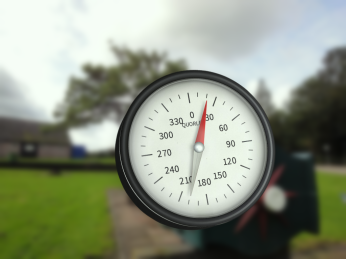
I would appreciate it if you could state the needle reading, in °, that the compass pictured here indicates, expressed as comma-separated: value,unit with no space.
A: 20,°
